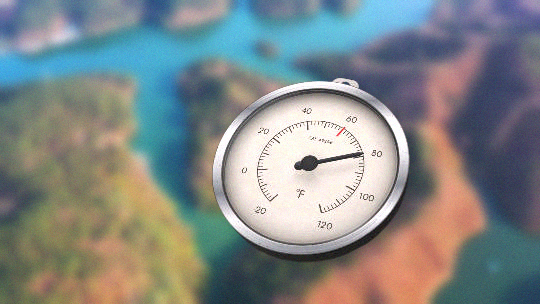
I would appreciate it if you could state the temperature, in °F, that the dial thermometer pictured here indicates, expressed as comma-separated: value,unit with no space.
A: 80,°F
